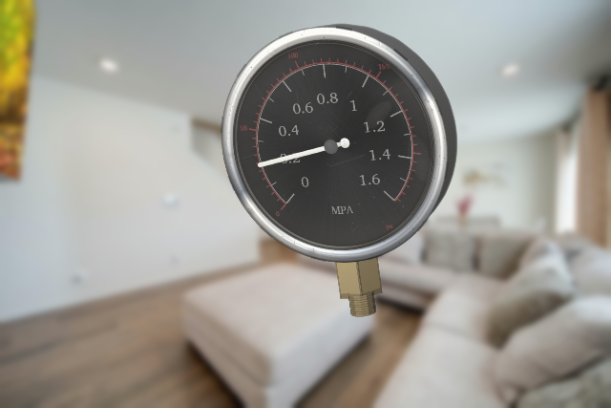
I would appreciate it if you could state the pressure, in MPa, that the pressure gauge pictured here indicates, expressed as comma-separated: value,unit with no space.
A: 0.2,MPa
